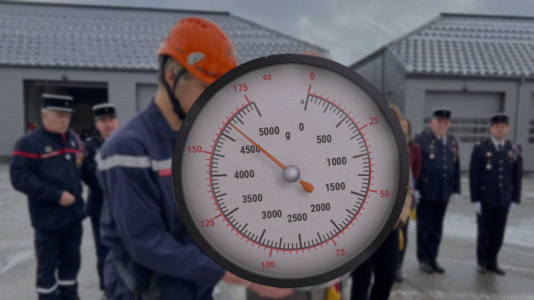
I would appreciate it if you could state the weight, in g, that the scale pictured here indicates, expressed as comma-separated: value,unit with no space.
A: 4650,g
